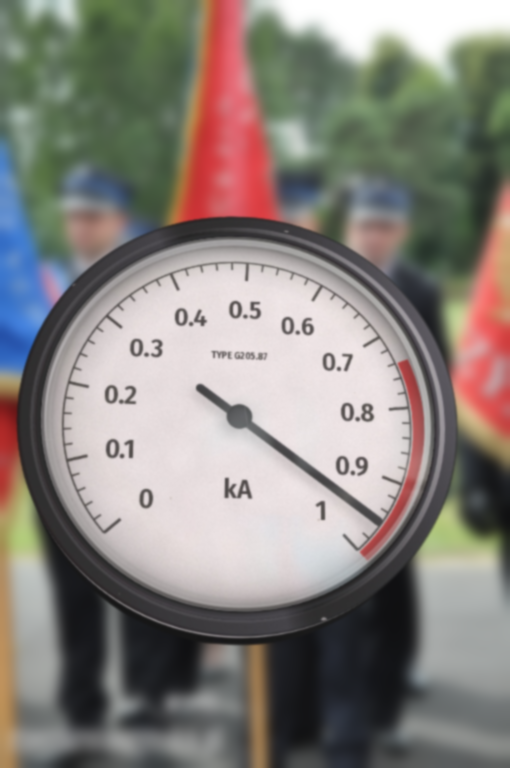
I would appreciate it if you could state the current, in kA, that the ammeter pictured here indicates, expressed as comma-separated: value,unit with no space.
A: 0.96,kA
